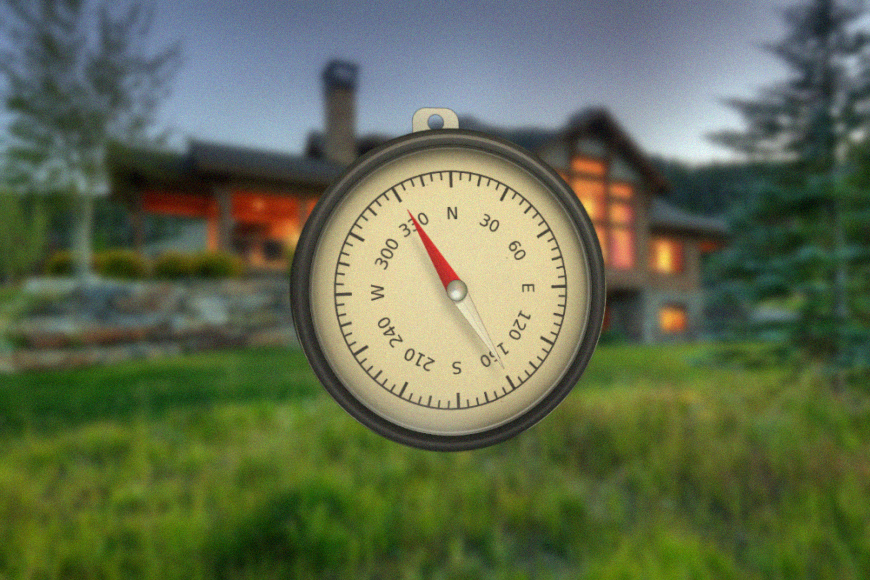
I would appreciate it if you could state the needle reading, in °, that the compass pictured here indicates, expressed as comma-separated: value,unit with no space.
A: 330,°
